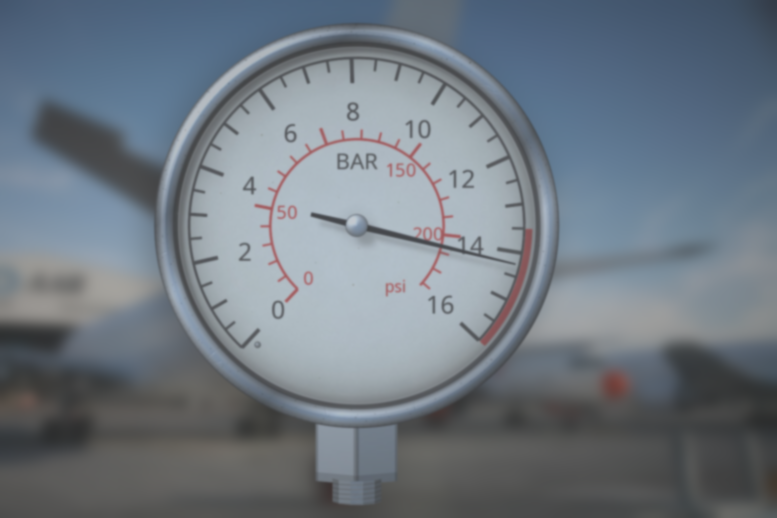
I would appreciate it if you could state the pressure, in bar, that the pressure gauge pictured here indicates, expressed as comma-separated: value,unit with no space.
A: 14.25,bar
